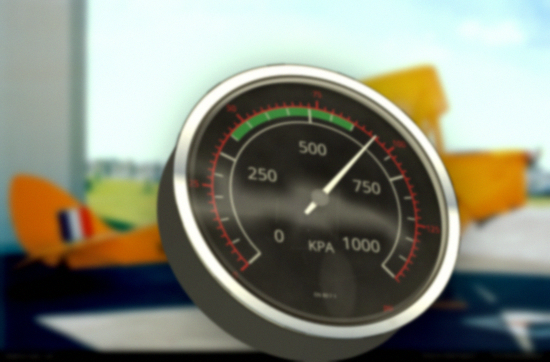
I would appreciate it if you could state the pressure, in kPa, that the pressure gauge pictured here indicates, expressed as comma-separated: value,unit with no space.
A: 650,kPa
